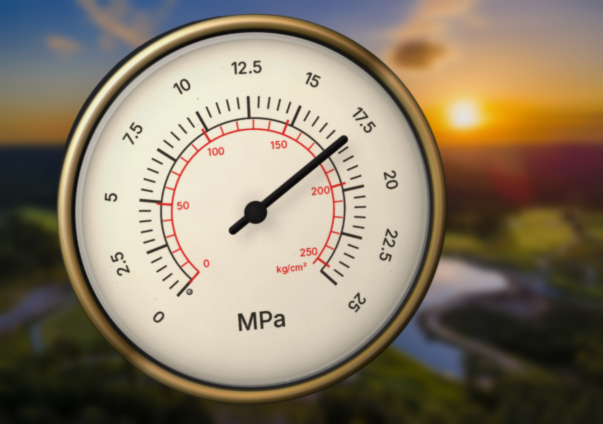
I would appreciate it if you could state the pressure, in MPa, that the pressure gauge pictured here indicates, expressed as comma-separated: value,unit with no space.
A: 17.5,MPa
